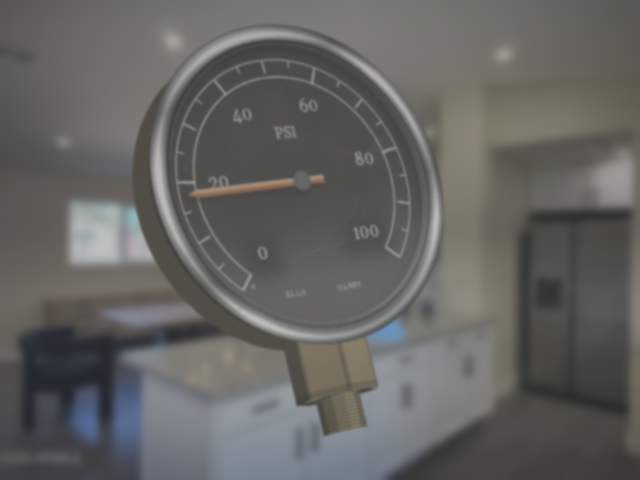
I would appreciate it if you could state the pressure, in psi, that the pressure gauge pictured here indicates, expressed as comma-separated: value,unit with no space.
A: 17.5,psi
